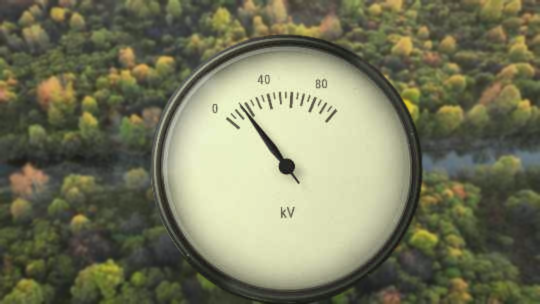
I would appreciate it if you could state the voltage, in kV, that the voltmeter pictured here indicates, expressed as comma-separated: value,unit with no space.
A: 15,kV
